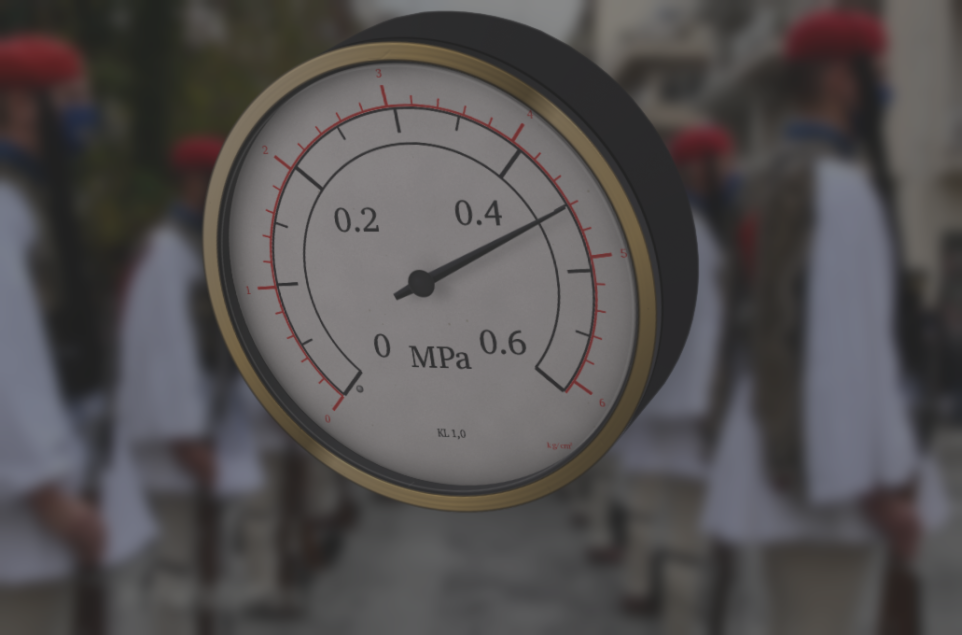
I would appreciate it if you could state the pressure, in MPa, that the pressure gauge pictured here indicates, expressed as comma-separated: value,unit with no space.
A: 0.45,MPa
